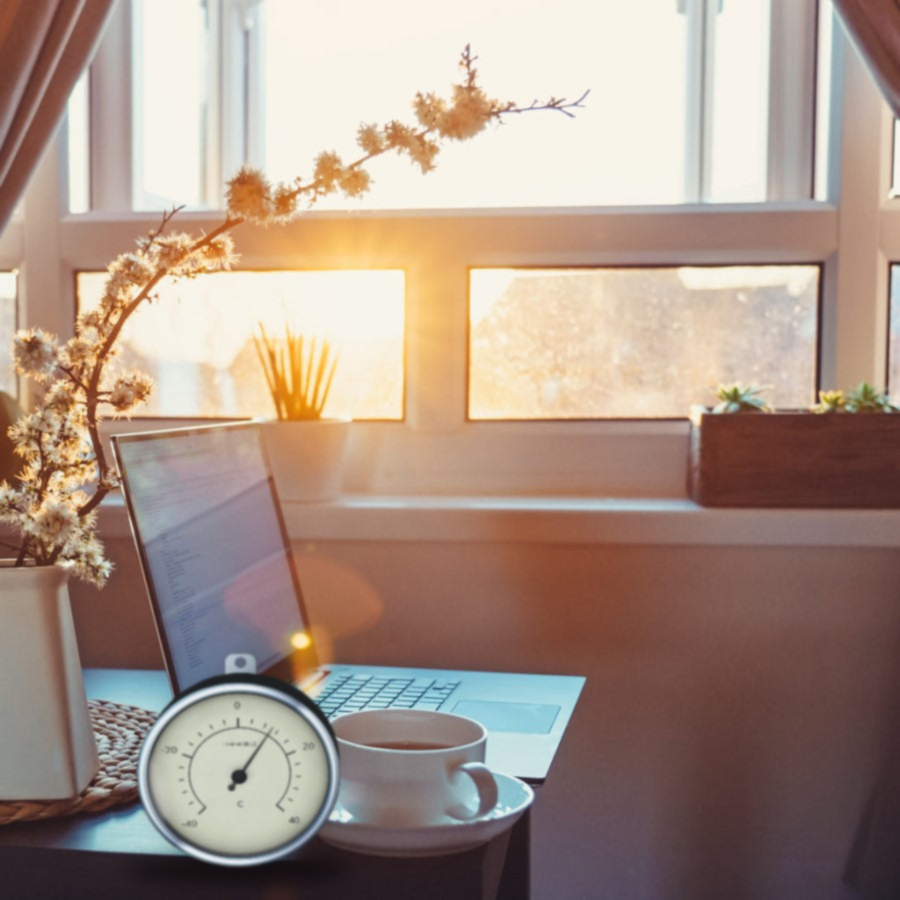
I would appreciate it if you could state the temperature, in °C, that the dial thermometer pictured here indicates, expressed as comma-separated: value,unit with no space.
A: 10,°C
